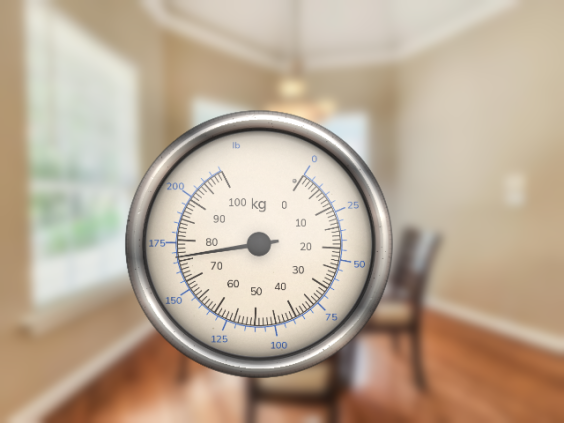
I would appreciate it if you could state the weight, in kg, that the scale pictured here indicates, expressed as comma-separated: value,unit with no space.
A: 76,kg
